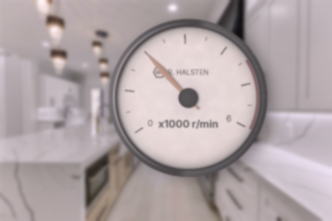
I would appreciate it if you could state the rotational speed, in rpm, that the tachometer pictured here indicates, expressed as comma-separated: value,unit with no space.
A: 2000,rpm
